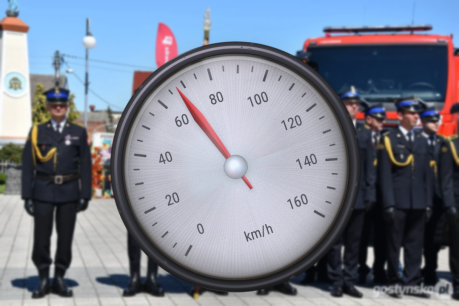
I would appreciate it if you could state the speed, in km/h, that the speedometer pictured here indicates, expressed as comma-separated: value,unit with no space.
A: 67.5,km/h
